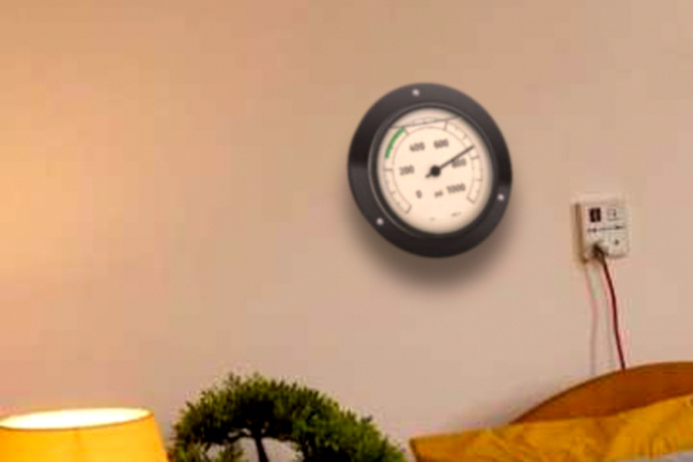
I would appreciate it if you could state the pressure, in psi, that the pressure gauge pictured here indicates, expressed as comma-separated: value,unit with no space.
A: 750,psi
